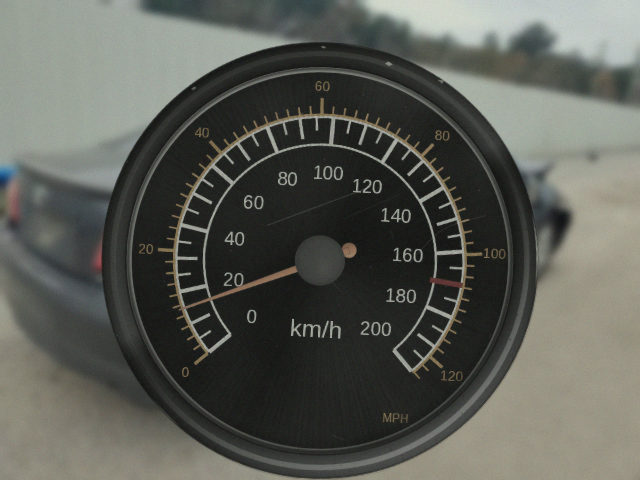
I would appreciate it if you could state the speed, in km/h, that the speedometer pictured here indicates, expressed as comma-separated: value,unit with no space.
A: 15,km/h
